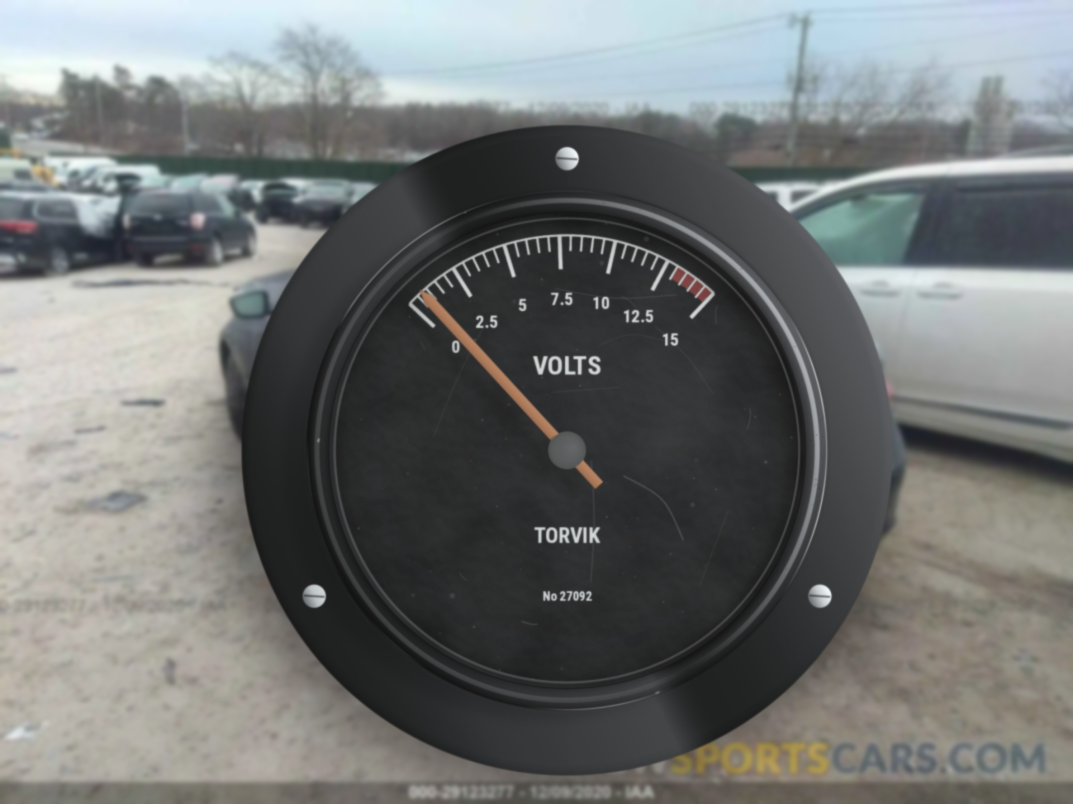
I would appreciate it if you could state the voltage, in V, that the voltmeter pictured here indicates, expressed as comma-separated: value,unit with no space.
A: 0.75,V
